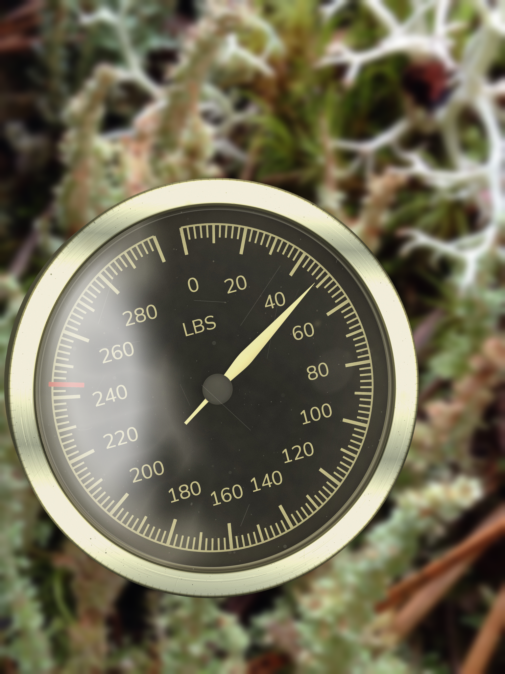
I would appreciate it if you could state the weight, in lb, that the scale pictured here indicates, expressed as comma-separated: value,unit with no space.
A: 48,lb
